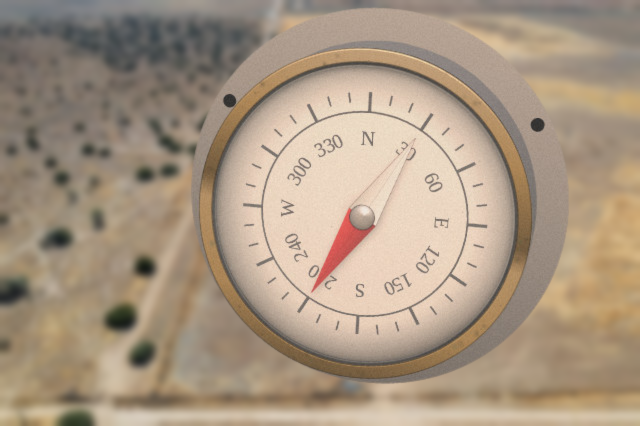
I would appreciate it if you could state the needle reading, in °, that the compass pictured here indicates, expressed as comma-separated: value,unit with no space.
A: 210,°
